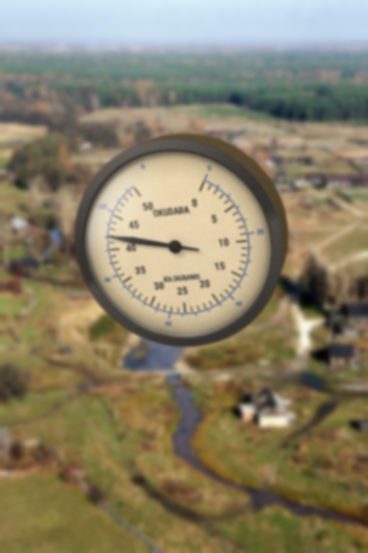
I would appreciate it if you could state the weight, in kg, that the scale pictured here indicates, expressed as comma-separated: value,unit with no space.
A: 42,kg
